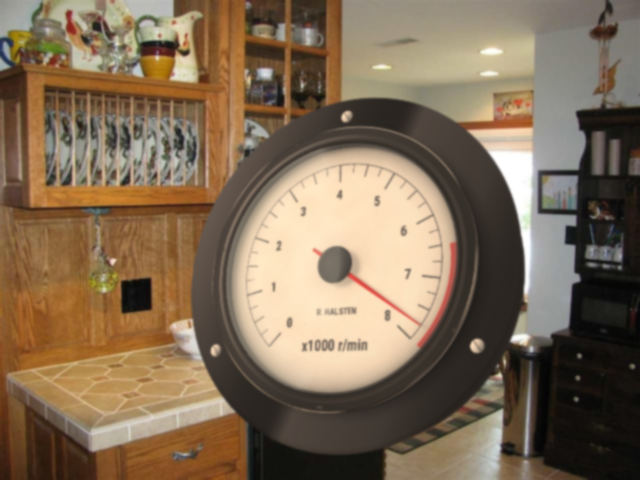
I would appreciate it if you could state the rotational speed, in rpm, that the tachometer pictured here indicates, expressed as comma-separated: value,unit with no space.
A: 7750,rpm
